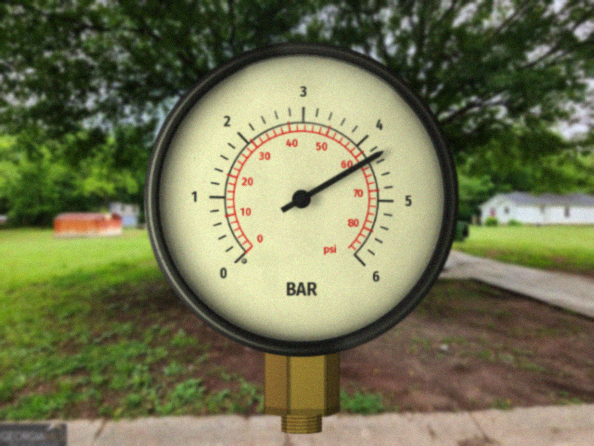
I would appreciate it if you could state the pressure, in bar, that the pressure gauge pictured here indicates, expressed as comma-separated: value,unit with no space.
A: 4.3,bar
